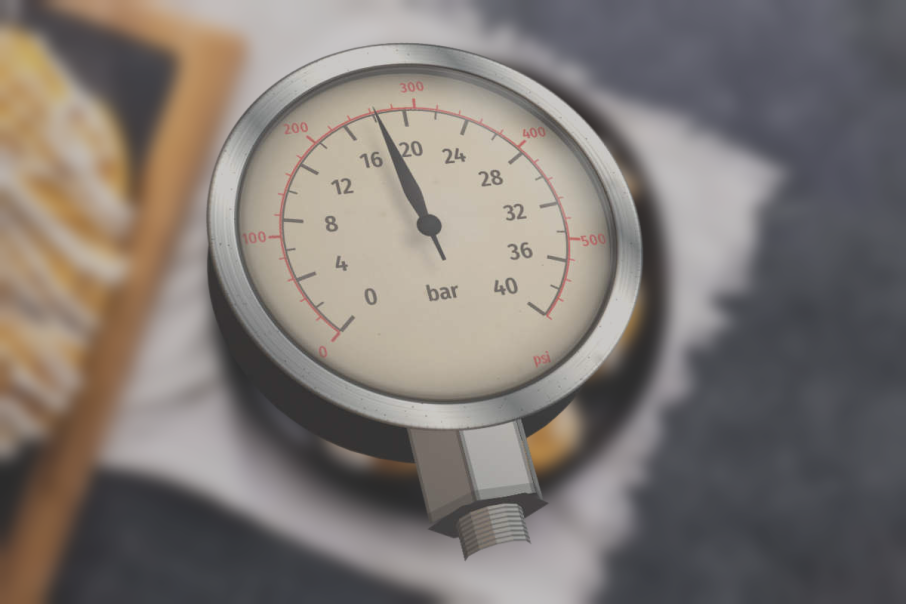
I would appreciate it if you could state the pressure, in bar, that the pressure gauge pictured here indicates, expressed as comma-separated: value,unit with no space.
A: 18,bar
